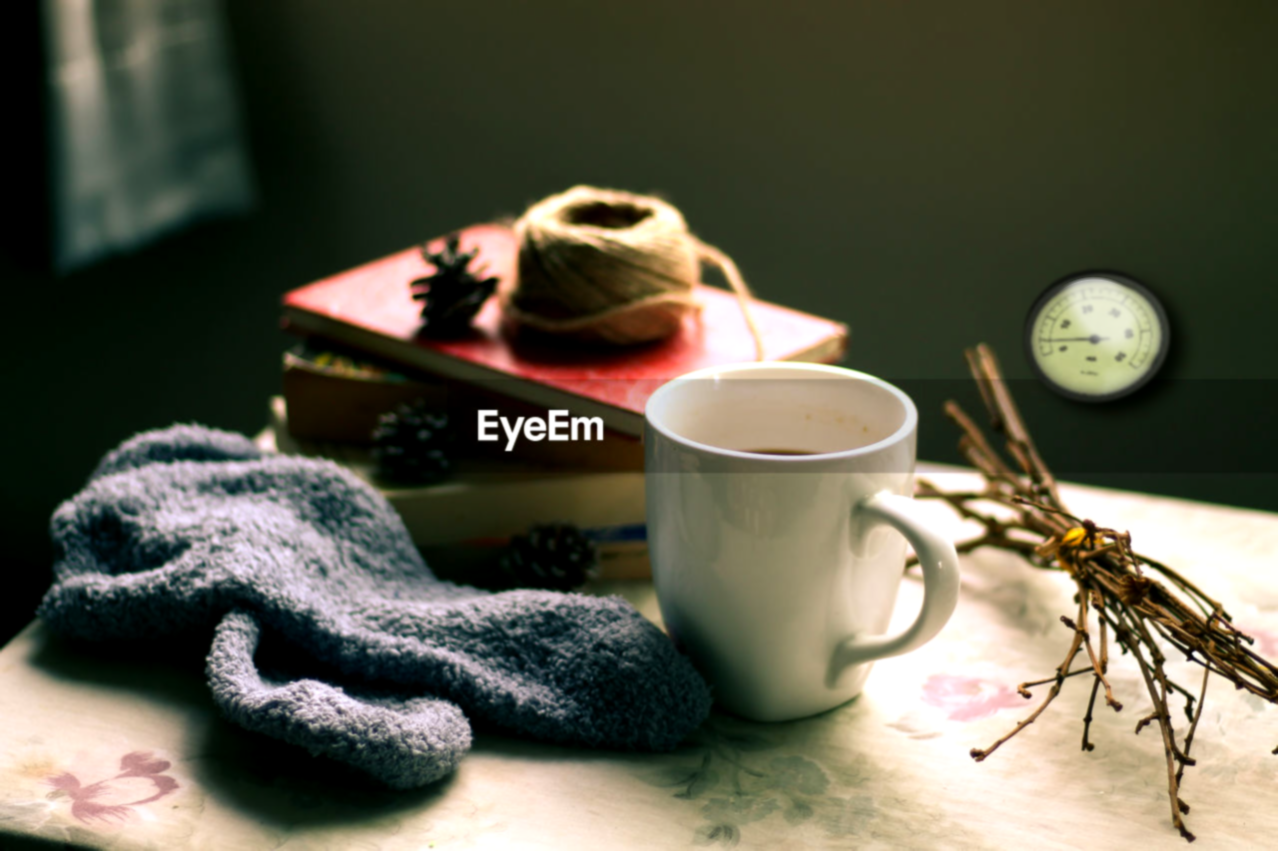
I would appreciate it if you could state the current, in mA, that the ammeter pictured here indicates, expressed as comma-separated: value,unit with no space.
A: 4,mA
